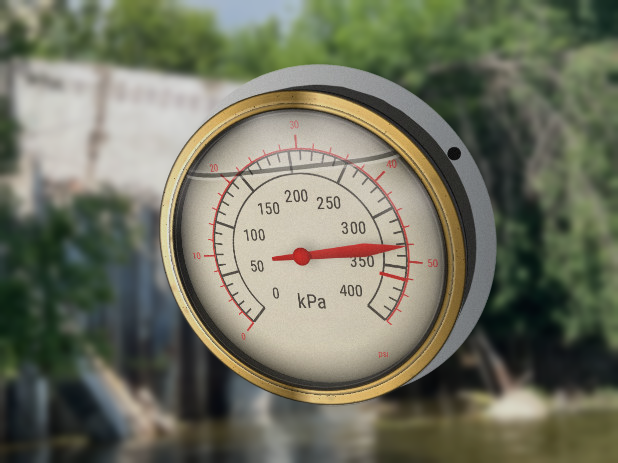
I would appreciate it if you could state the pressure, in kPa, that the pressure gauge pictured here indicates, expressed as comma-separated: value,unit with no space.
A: 330,kPa
